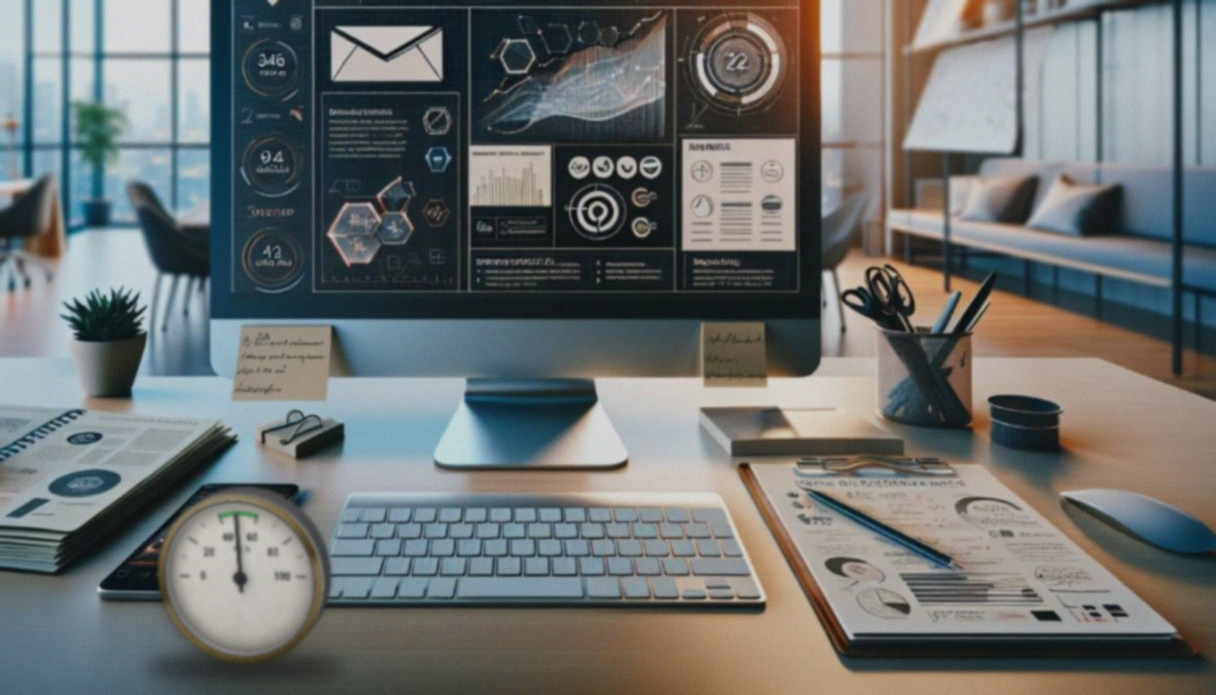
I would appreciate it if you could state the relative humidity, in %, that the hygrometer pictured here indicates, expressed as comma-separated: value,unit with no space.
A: 50,%
